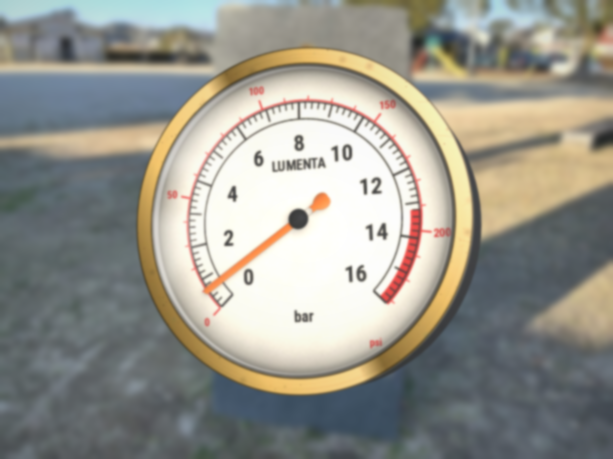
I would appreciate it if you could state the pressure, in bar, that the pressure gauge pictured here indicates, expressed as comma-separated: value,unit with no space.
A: 0.6,bar
